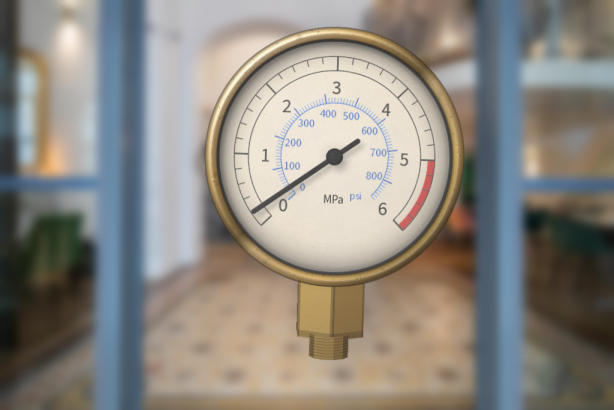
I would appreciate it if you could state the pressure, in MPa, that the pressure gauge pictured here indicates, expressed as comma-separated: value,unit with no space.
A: 0.2,MPa
